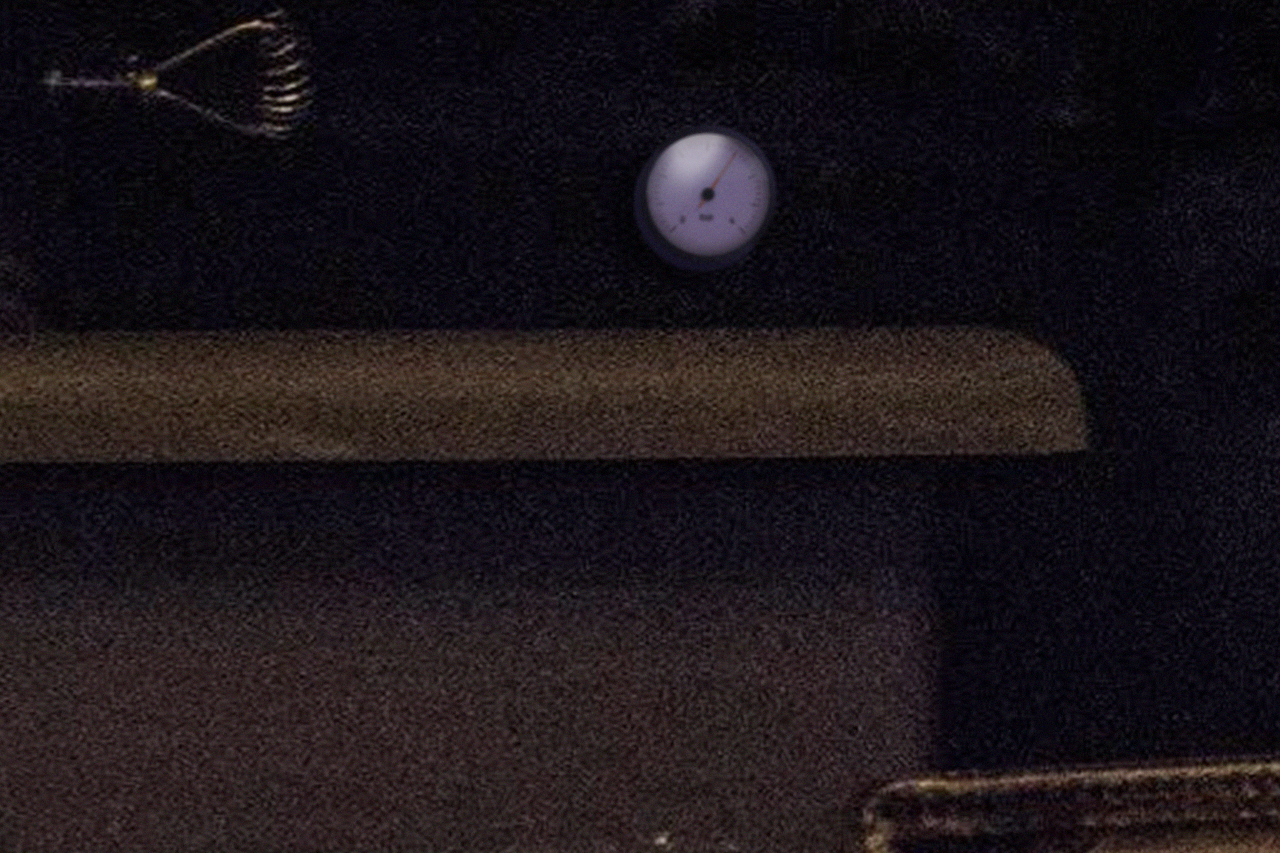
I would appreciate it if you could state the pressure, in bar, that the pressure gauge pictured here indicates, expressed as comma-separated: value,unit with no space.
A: 2.5,bar
